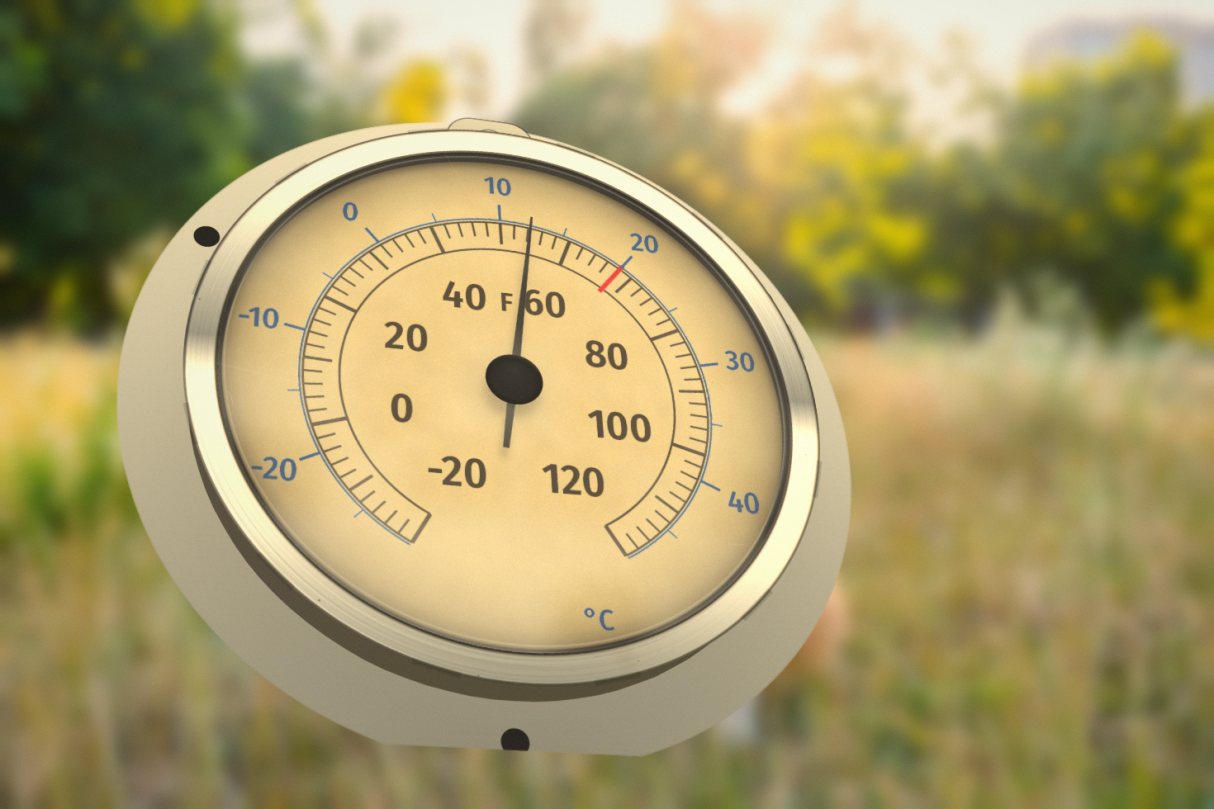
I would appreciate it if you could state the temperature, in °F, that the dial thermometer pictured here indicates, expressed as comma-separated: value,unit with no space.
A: 54,°F
